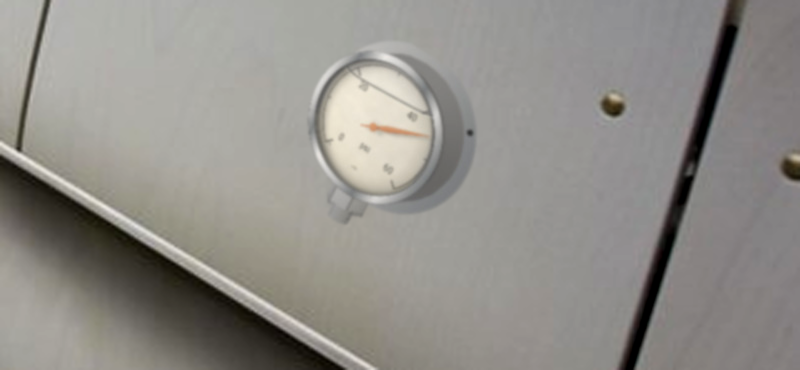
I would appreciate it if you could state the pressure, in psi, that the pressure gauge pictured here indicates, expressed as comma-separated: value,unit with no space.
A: 45,psi
